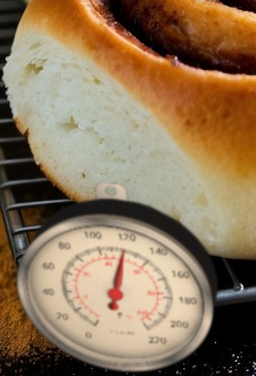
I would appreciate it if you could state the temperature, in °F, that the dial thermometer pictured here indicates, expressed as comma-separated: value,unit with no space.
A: 120,°F
